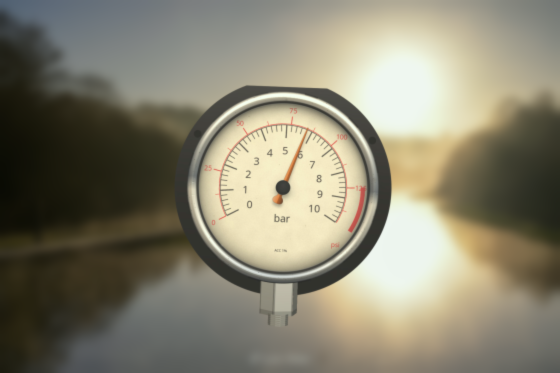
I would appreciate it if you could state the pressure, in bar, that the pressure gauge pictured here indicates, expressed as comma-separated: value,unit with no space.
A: 5.8,bar
